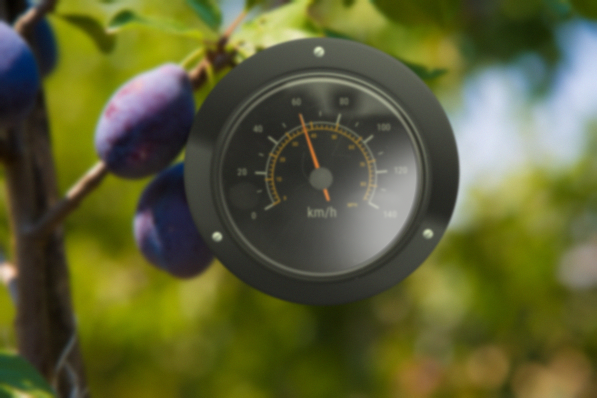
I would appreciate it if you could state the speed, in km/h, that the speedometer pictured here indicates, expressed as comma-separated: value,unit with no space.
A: 60,km/h
